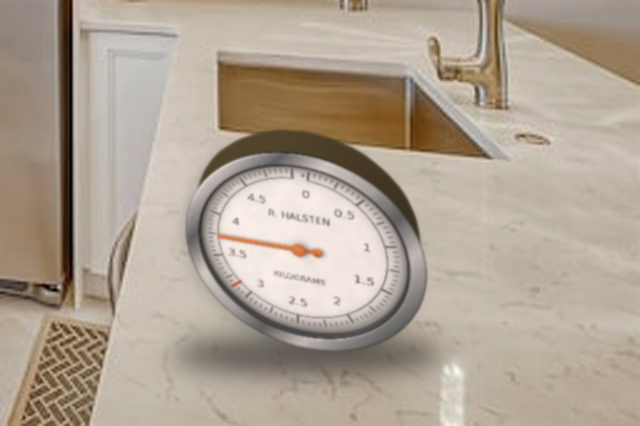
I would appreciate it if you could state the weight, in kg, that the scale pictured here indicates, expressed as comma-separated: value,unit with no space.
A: 3.75,kg
